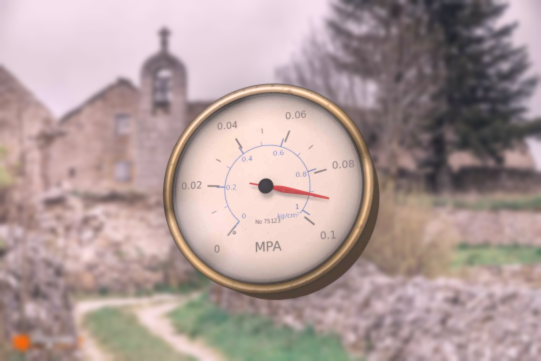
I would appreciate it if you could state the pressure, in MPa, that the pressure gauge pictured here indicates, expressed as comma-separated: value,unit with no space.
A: 0.09,MPa
